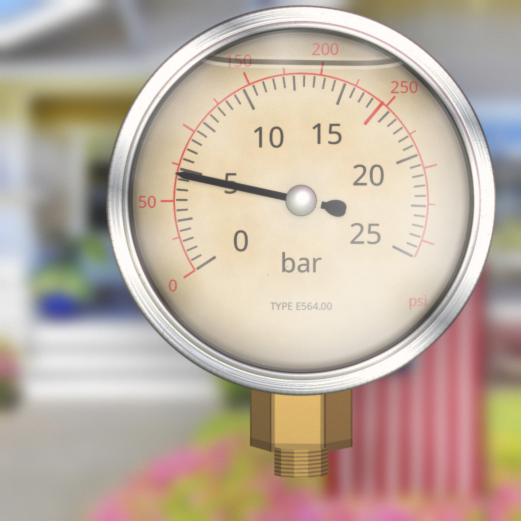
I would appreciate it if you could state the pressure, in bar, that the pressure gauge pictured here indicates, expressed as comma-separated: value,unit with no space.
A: 4.75,bar
